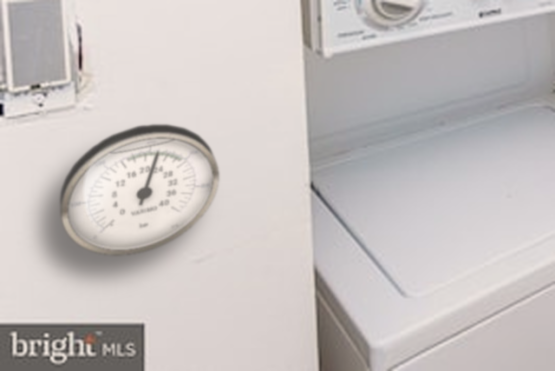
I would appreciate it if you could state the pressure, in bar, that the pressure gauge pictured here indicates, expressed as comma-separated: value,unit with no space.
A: 22,bar
